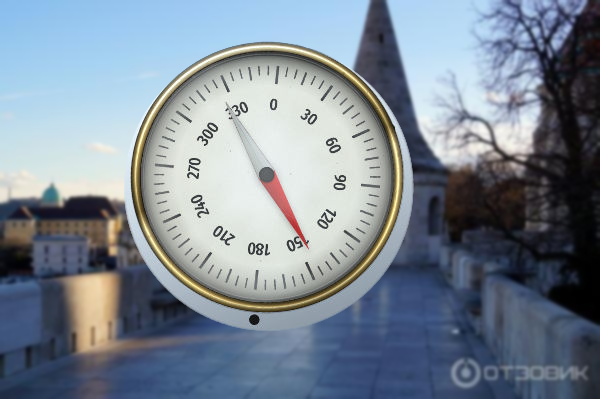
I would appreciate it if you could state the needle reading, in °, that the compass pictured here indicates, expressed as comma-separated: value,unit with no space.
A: 145,°
